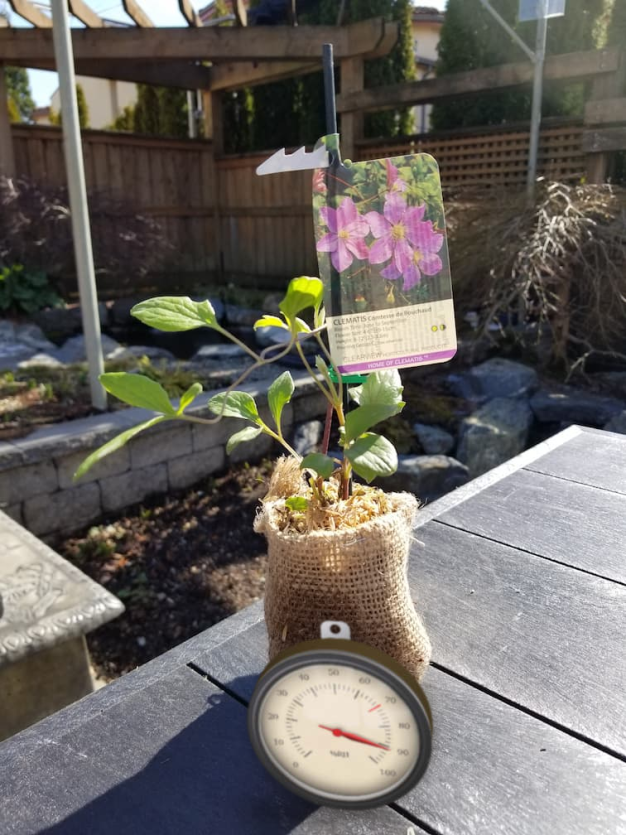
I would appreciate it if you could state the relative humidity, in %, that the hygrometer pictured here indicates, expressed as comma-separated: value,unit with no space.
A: 90,%
